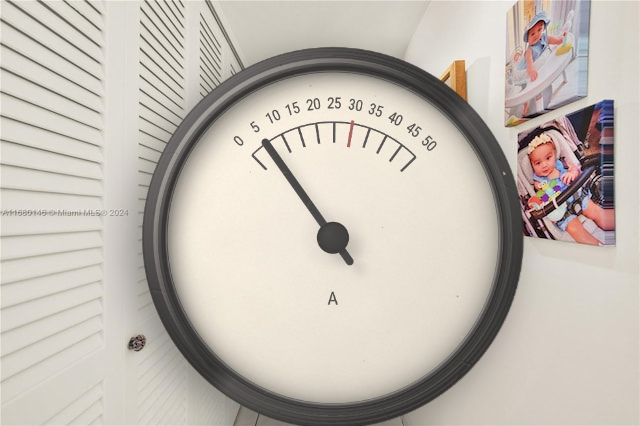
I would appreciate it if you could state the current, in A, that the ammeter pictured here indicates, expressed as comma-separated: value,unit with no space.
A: 5,A
